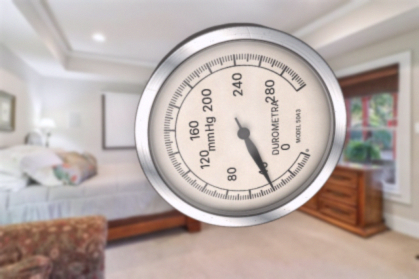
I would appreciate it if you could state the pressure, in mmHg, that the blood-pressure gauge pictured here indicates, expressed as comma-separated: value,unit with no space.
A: 40,mmHg
